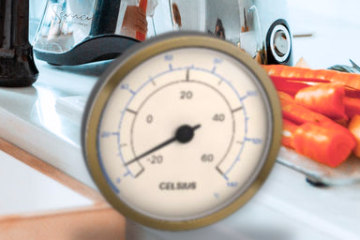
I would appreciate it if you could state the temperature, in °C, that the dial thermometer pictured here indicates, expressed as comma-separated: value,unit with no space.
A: -15,°C
